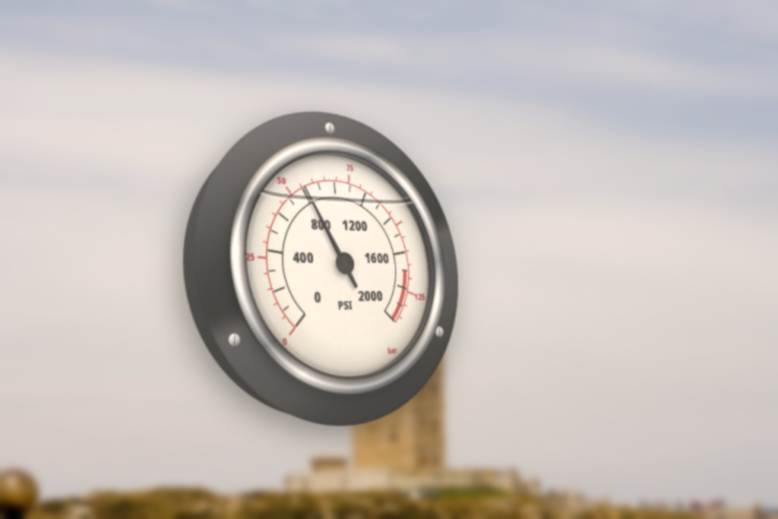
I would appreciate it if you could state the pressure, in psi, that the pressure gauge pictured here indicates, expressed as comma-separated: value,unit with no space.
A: 800,psi
